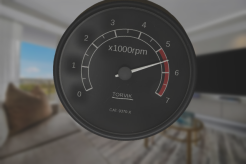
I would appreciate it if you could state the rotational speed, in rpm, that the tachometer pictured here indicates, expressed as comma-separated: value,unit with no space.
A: 5500,rpm
